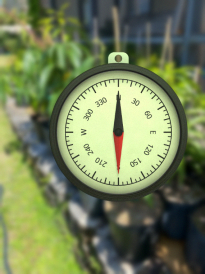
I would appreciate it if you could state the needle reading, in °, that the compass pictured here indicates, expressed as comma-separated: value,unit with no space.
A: 180,°
